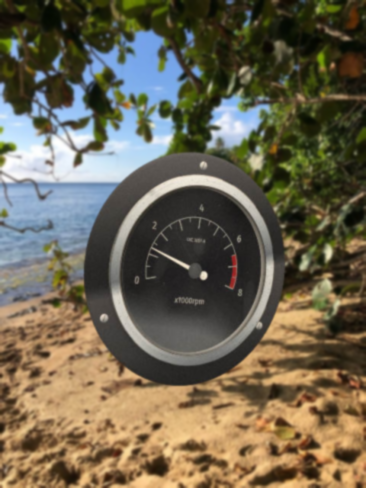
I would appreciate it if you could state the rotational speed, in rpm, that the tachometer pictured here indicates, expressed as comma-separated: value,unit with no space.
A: 1250,rpm
